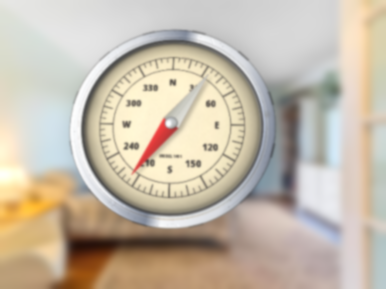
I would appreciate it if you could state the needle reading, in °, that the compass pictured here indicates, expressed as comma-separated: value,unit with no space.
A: 215,°
